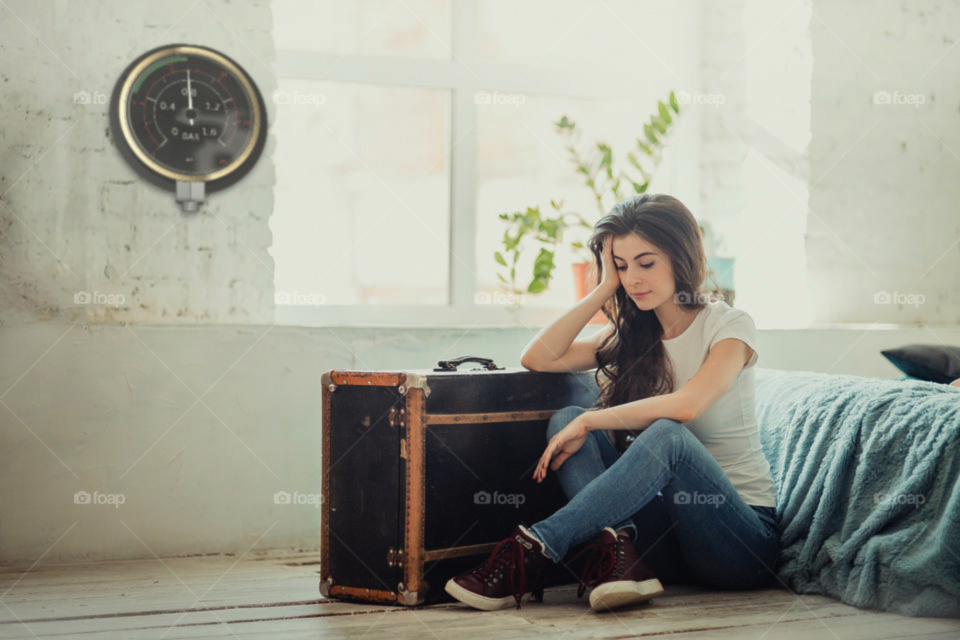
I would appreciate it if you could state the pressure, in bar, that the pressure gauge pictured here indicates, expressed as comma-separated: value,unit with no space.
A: 0.8,bar
